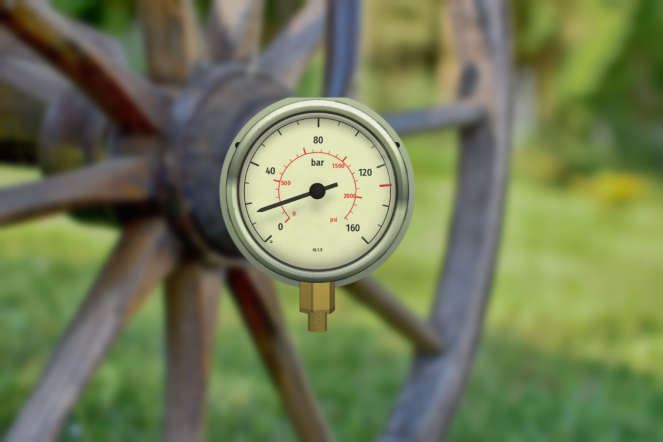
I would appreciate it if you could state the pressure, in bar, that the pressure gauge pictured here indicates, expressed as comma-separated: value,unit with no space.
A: 15,bar
